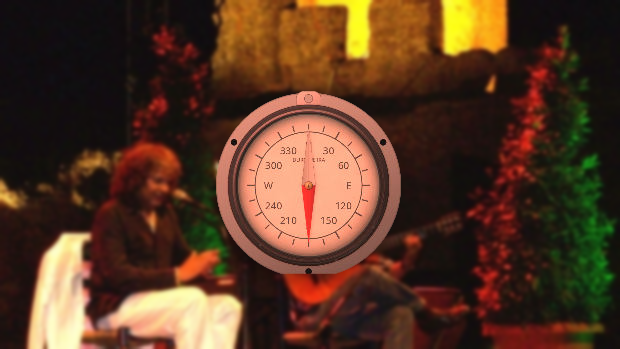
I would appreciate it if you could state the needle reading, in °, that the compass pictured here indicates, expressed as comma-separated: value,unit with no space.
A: 180,°
